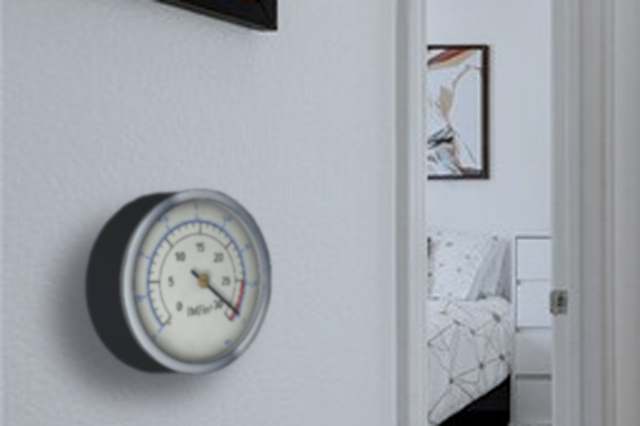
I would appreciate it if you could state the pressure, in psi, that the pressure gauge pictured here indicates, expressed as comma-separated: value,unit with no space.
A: 29,psi
